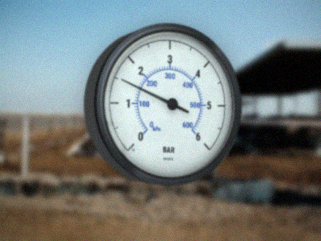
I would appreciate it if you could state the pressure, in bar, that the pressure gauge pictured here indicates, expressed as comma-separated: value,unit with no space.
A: 1.5,bar
